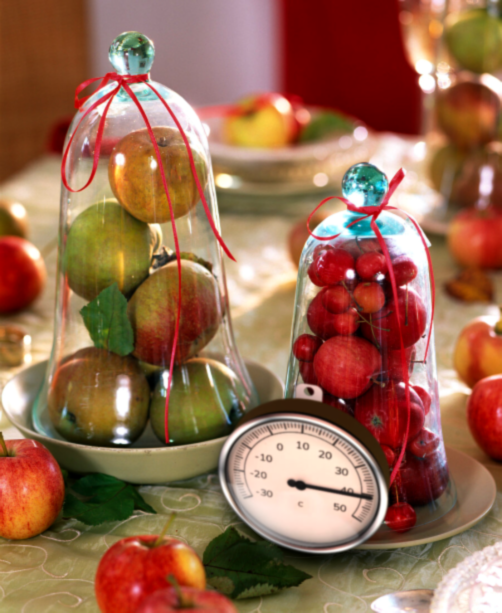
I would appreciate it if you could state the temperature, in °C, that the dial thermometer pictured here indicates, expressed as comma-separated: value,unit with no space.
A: 40,°C
